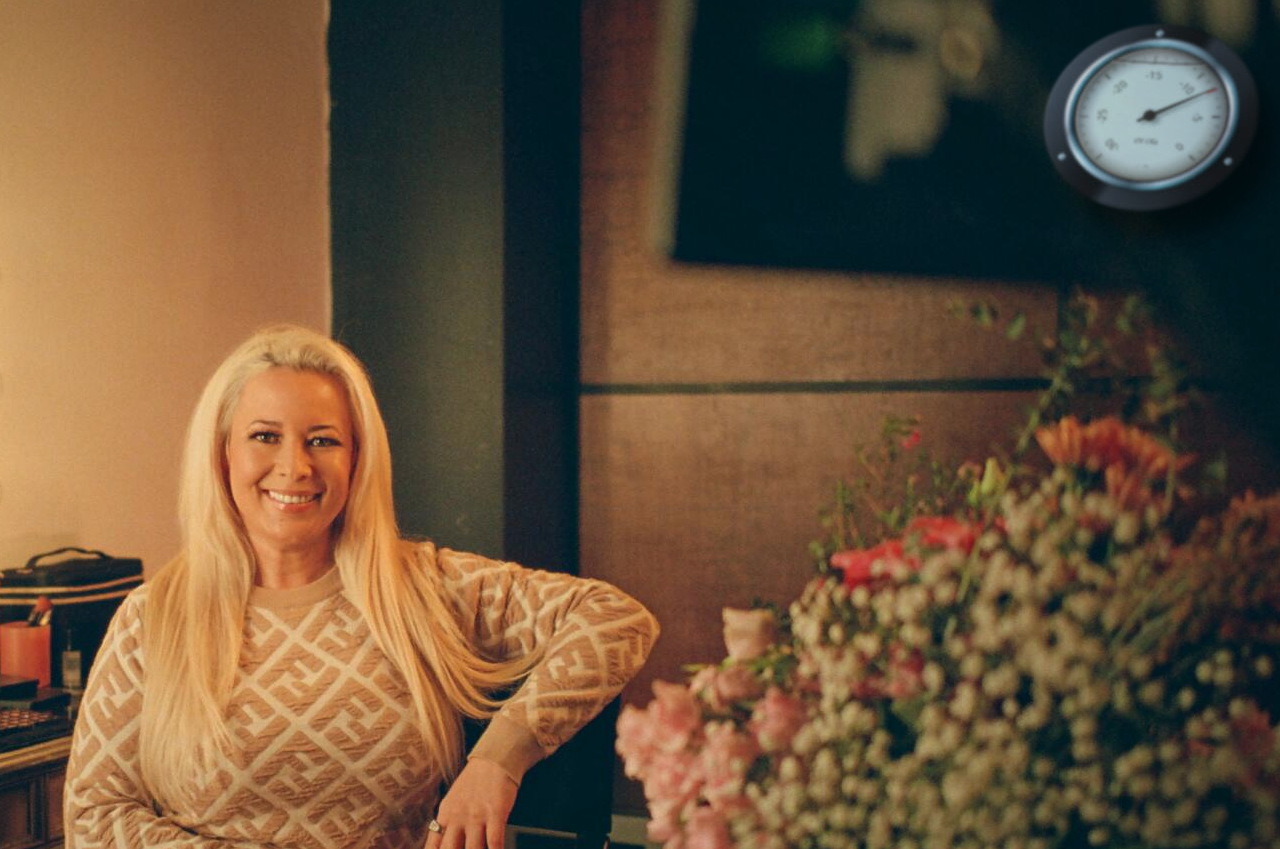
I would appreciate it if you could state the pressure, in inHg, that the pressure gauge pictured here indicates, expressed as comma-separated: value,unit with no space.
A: -8,inHg
